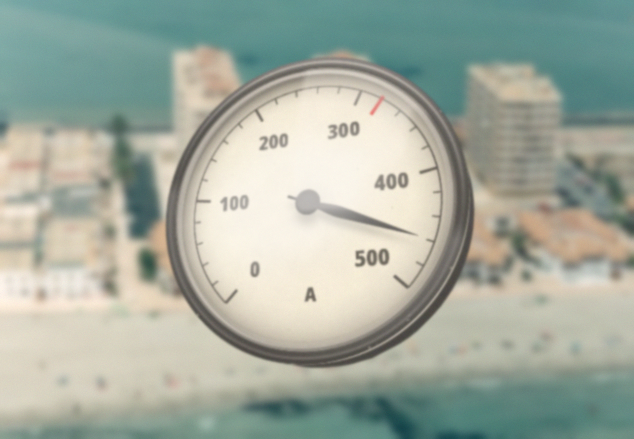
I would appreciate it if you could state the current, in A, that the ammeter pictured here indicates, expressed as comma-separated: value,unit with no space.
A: 460,A
